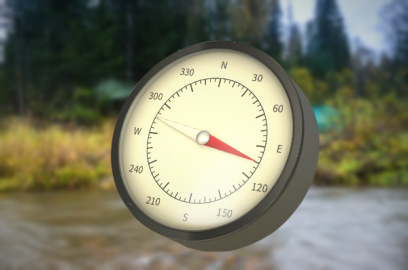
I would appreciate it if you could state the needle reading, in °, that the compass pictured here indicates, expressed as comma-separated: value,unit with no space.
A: 105,°
